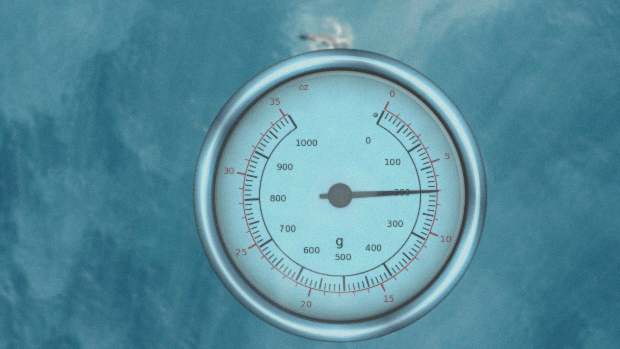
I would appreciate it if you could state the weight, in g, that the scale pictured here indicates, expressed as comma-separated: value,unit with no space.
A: 200,g
